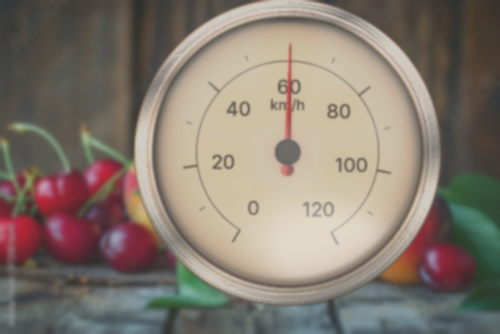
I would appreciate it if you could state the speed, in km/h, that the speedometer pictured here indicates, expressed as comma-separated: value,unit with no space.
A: 60,km/h
